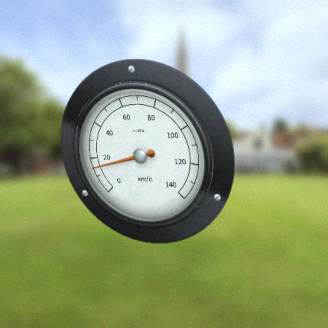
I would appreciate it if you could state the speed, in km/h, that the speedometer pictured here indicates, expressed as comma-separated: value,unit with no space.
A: 15,km/h
